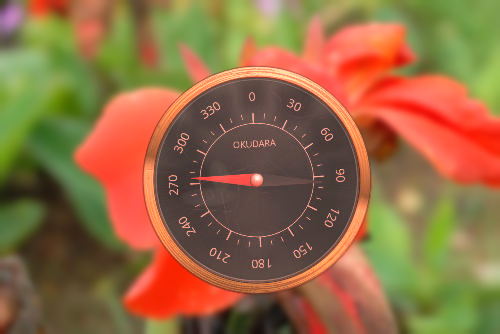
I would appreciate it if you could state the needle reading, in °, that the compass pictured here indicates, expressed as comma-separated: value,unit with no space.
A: 275,°
